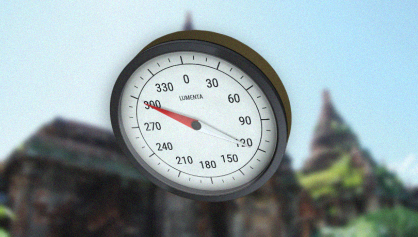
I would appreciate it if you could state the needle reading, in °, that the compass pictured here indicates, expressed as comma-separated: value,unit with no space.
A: 300,°
